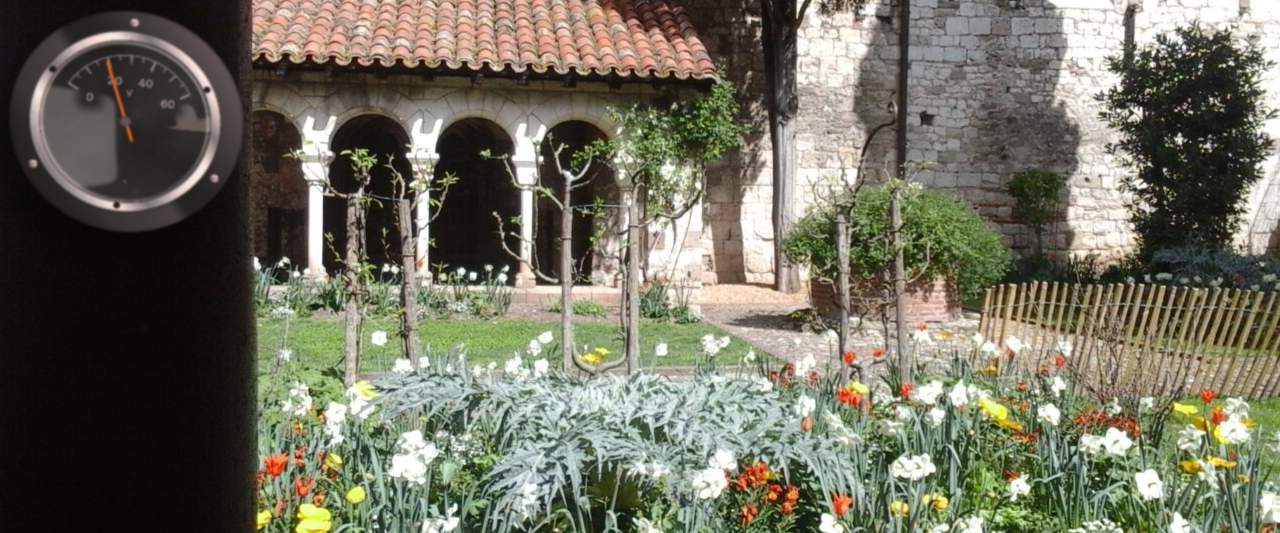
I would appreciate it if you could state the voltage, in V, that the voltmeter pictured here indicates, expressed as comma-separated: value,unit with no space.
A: 20,V
